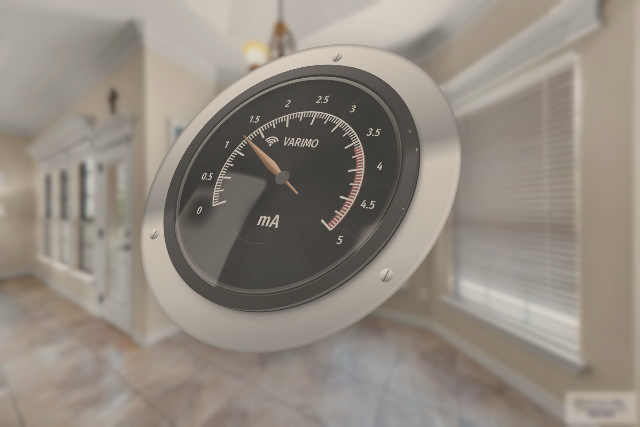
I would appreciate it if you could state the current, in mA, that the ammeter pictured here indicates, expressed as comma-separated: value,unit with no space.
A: 1.25,mA
